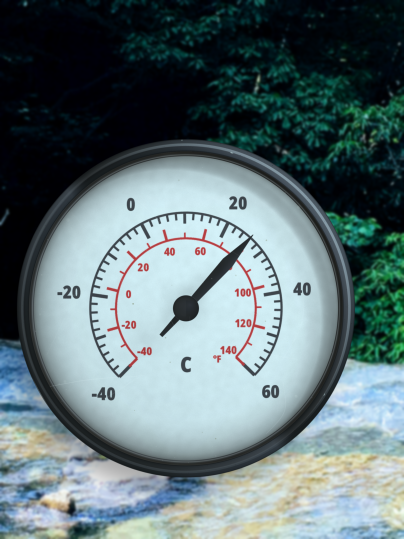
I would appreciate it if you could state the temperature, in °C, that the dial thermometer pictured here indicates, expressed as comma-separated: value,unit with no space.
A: 26,°C
